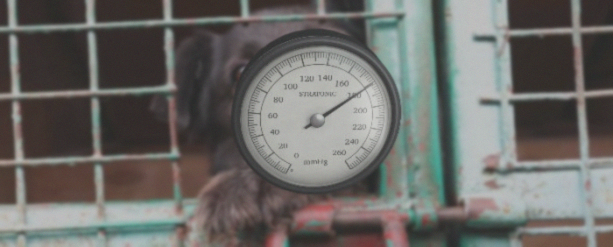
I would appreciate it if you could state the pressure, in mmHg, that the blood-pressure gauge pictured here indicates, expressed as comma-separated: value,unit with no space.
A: 180,mmHg
